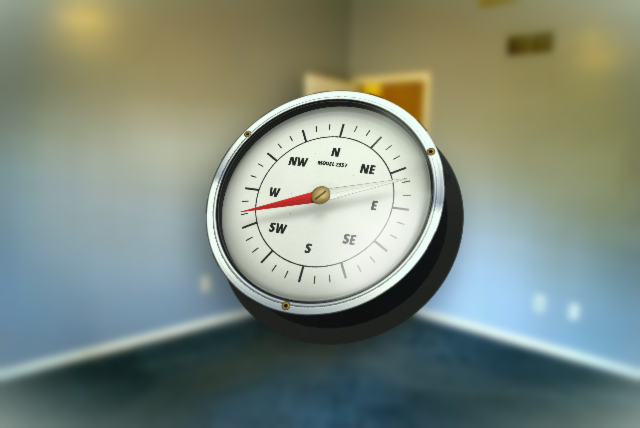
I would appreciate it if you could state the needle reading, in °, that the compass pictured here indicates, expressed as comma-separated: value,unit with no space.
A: 250,°
